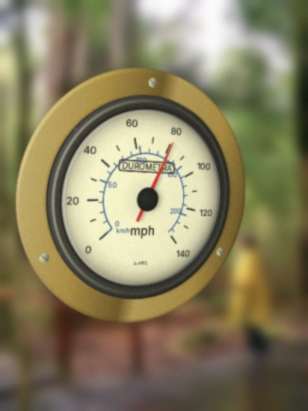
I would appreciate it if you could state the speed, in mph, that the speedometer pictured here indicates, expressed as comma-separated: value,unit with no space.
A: 80,mph
